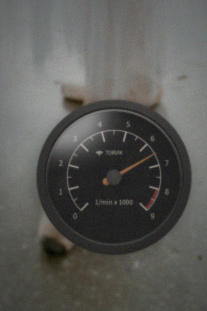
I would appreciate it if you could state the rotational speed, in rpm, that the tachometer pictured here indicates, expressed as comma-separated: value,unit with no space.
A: 6500,rpm
